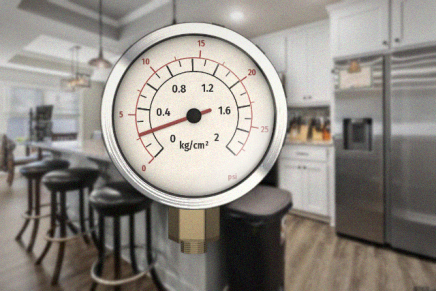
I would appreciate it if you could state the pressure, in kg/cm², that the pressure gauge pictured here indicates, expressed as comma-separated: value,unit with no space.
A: 0.2,kg/cm²
